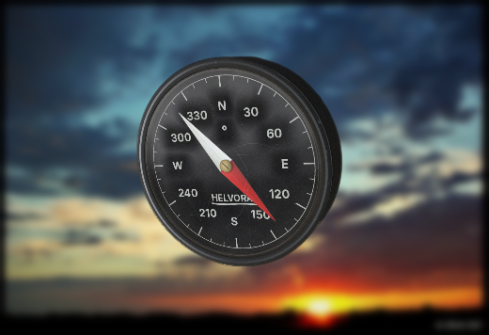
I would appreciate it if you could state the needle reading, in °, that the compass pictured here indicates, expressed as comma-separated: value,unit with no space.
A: 140,°
